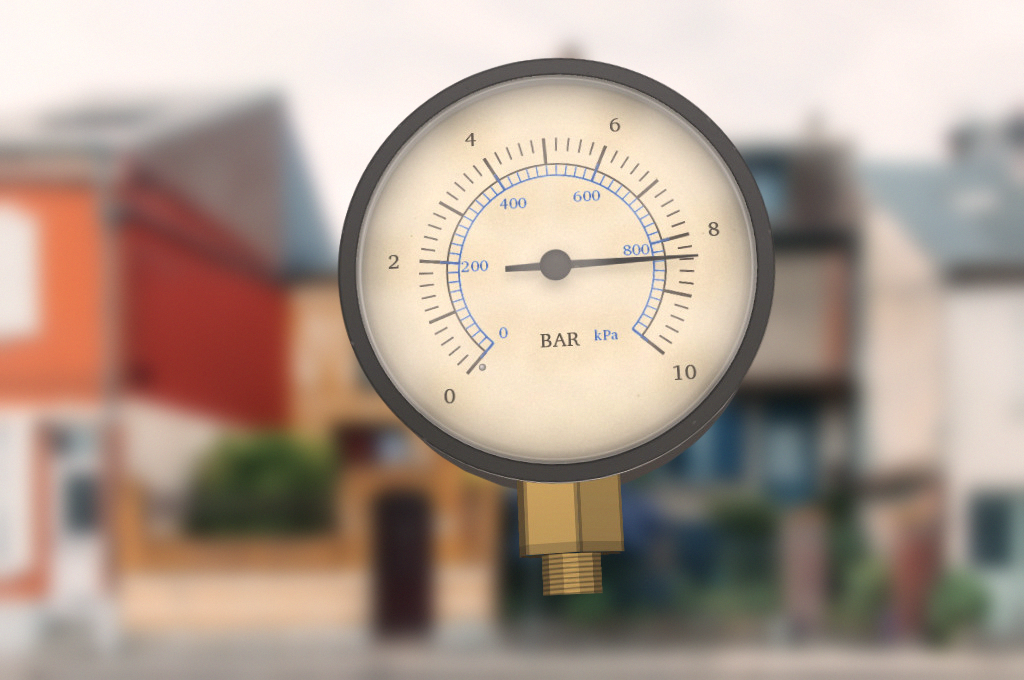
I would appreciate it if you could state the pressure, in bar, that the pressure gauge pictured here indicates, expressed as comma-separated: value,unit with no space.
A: 8.4,bar
